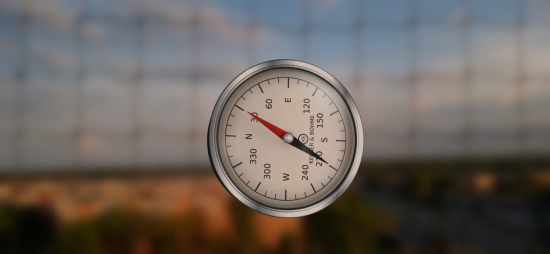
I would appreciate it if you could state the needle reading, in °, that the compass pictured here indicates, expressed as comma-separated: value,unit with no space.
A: 30,°
